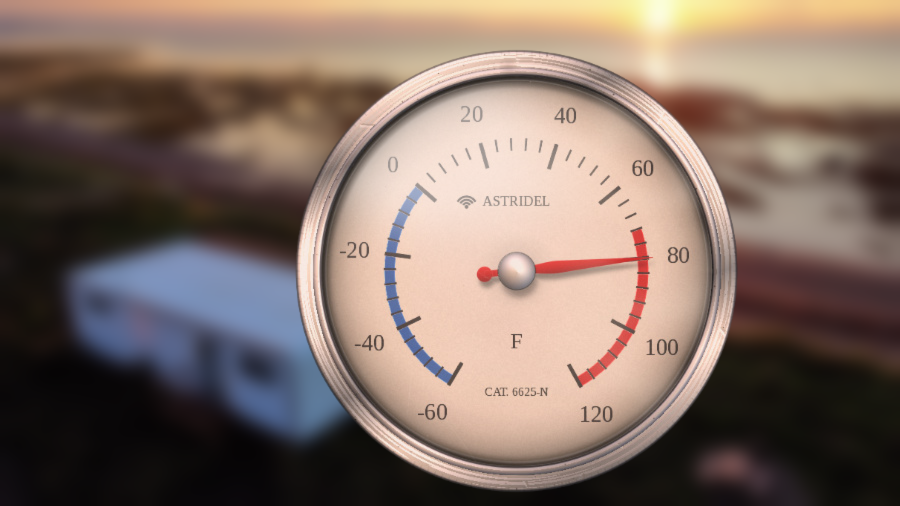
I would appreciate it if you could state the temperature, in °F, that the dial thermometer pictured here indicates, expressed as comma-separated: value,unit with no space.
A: 80,°F
